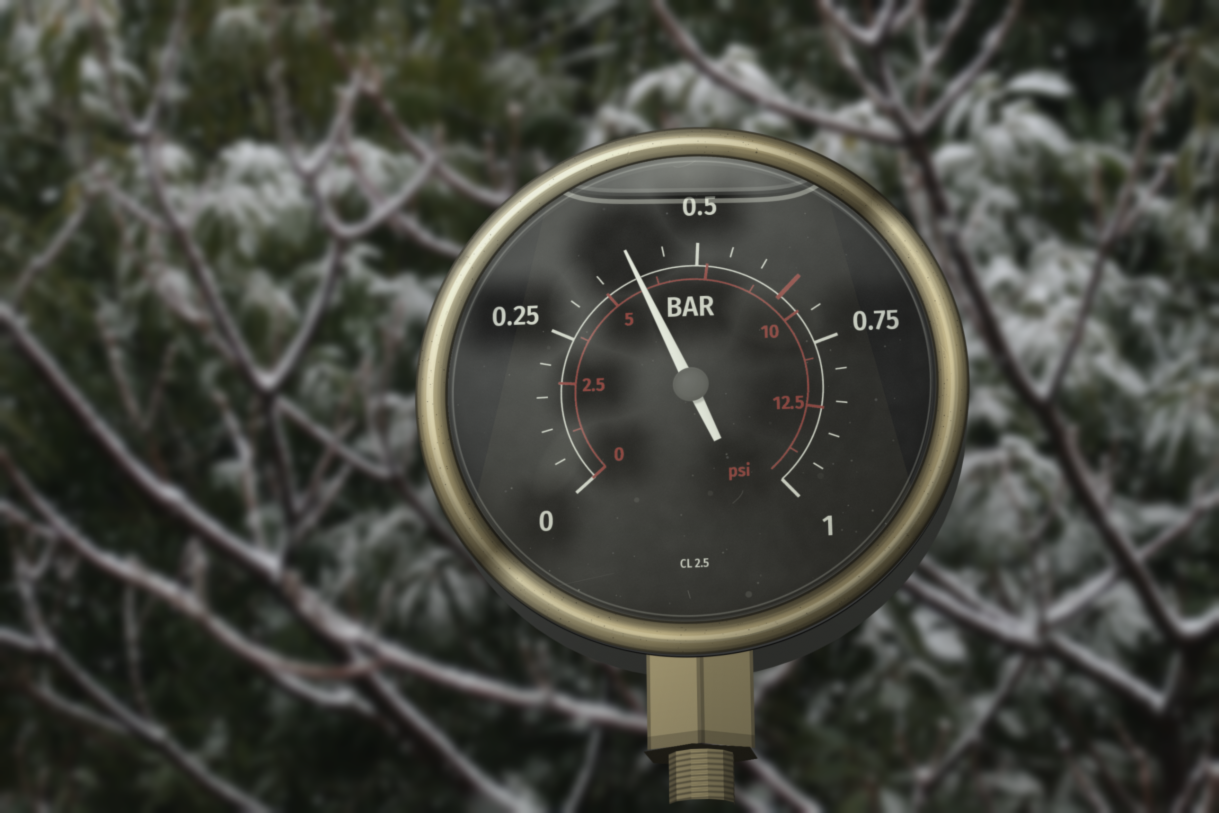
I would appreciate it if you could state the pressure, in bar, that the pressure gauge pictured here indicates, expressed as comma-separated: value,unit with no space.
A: 0.4,bar
